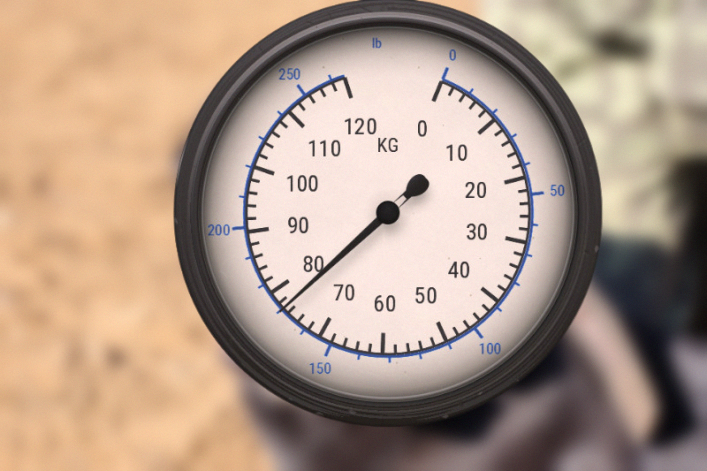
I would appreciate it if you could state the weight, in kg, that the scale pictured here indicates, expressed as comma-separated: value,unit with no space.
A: 77,kg
